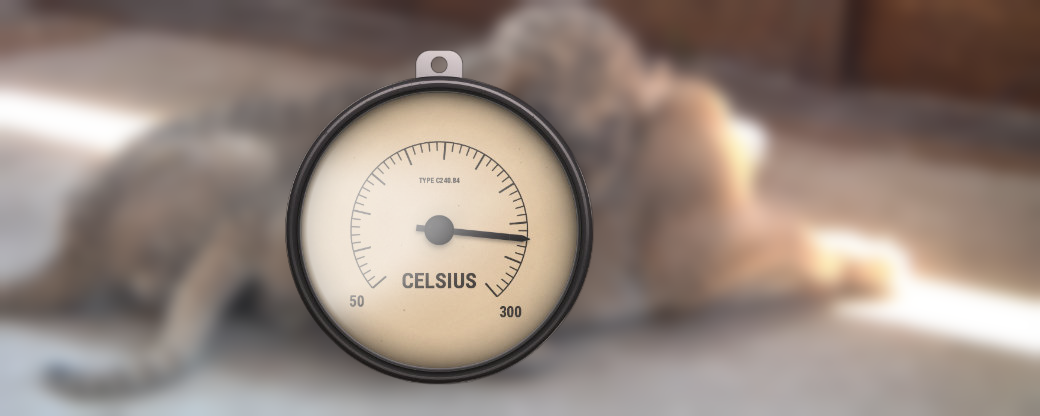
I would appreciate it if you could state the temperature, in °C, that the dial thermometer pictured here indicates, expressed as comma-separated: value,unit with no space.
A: 260,°C
